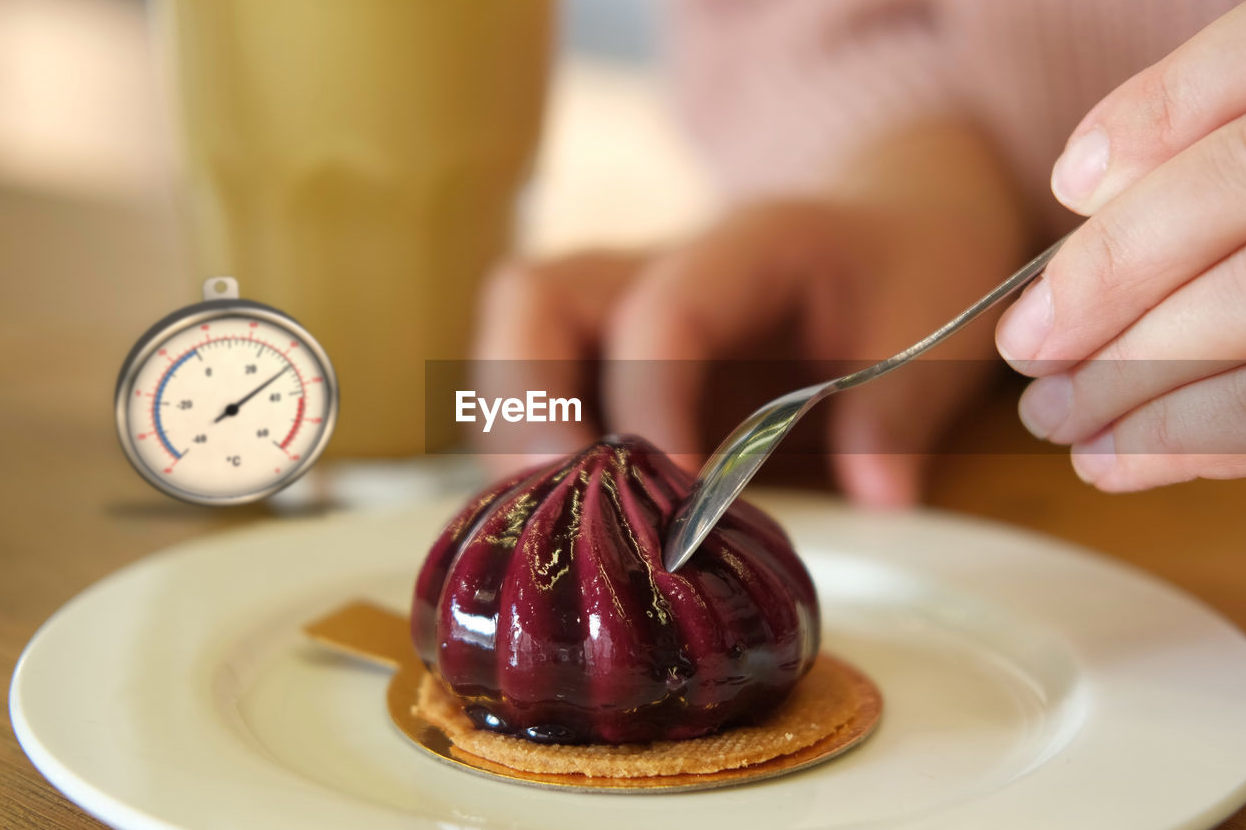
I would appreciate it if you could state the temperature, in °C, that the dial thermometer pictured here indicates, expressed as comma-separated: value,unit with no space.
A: 30,°C
